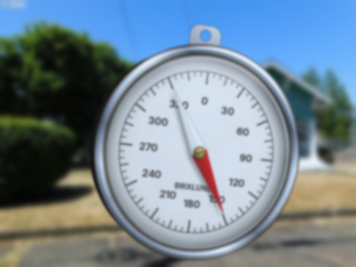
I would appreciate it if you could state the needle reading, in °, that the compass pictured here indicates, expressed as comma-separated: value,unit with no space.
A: 150,°
